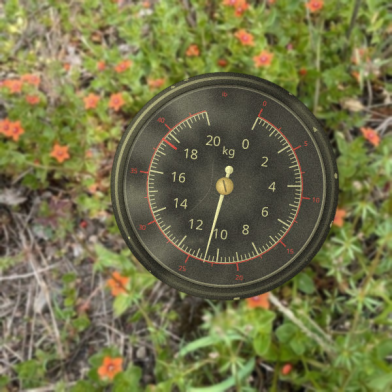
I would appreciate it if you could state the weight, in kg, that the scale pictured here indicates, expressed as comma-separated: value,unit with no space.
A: 10.6,kg
